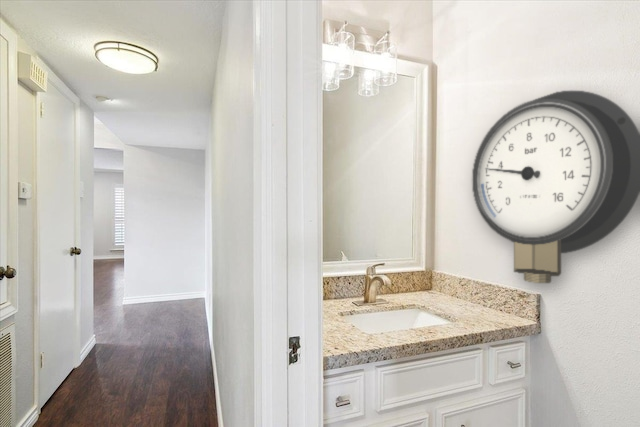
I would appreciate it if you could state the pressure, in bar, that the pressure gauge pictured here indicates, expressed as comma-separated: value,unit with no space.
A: 3.5,bar
